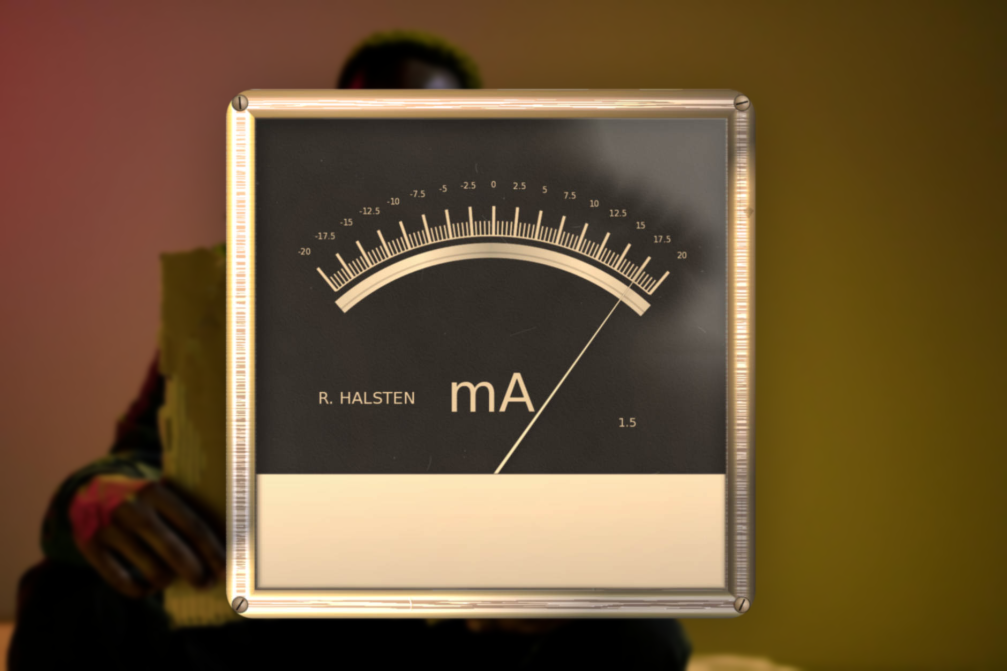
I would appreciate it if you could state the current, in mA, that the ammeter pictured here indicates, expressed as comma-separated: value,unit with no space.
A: 17.5,mA
